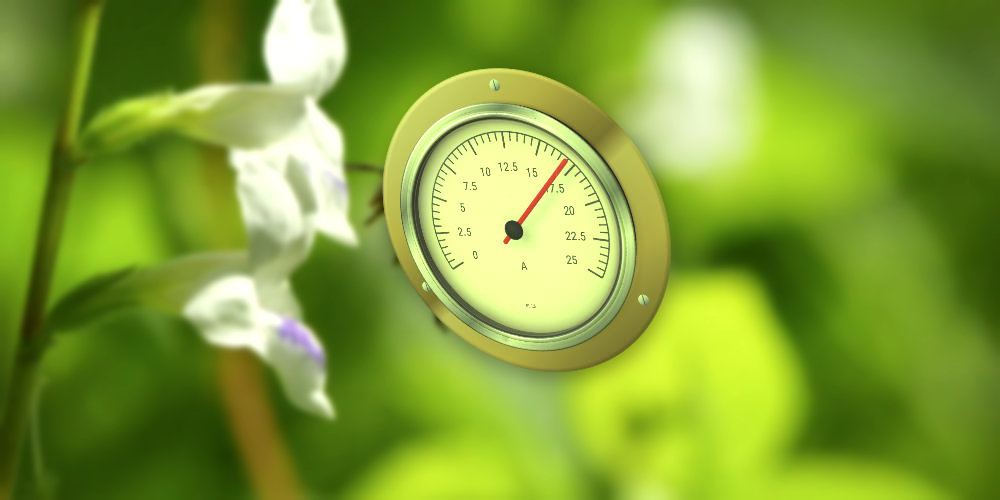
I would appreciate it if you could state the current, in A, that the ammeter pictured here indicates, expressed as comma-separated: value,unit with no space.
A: 17,A
